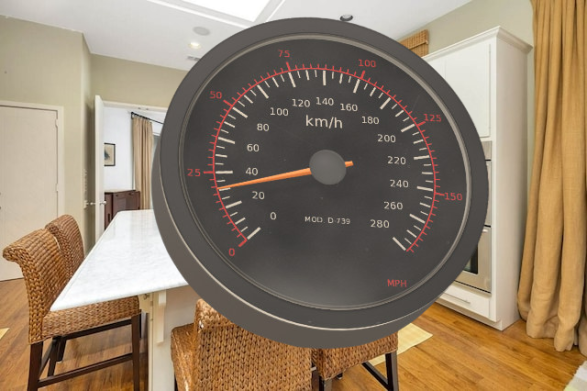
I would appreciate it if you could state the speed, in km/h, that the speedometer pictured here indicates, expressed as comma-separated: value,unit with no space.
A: 30,km/h
